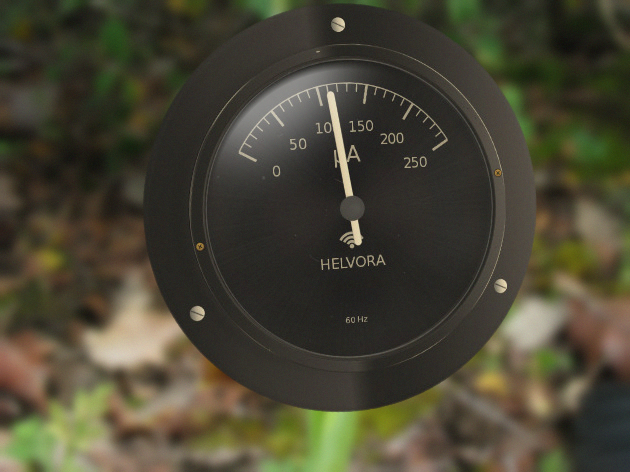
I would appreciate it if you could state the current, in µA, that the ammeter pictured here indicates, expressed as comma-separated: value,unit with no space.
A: 110,µA
